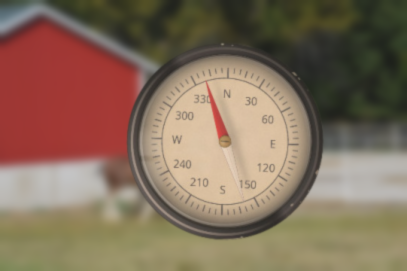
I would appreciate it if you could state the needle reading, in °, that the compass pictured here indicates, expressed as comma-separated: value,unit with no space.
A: 340,°
